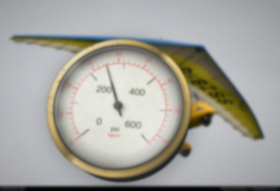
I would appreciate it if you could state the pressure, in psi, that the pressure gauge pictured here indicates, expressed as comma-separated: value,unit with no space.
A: 250,psi
